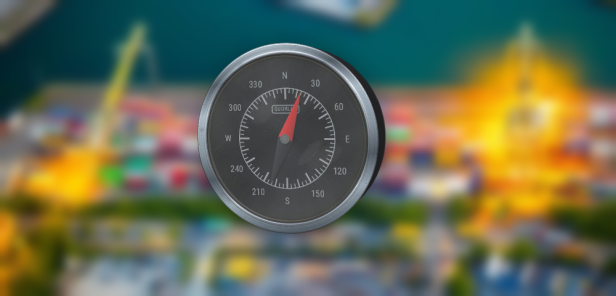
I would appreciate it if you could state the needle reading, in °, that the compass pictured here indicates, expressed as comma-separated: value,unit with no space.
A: 20,°
